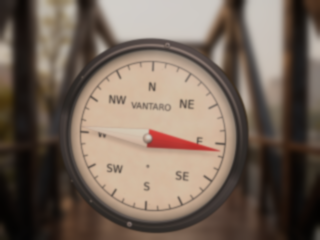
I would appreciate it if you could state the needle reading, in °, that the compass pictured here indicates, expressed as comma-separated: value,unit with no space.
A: 95,°
